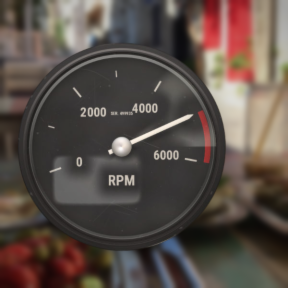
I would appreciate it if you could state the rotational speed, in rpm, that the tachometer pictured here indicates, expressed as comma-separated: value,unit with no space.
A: 5000,rpm
